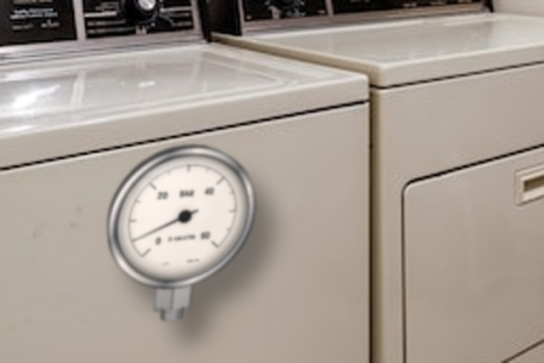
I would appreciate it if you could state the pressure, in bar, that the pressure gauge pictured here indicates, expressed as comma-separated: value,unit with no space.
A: 5,bar
